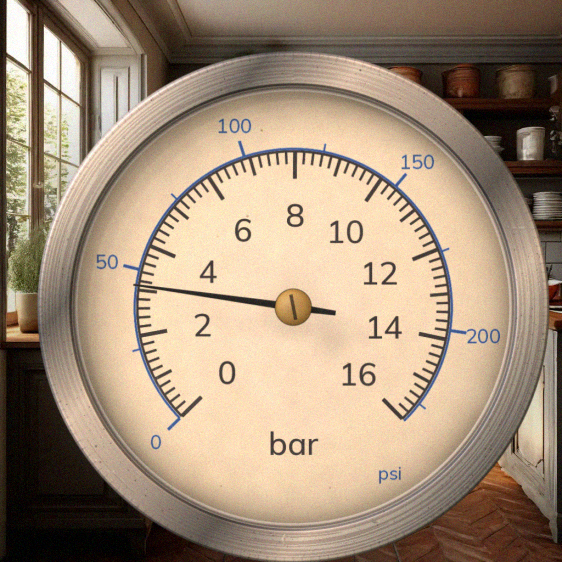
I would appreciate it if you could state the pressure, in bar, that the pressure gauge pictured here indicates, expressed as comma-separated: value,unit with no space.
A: 3.1,bar
